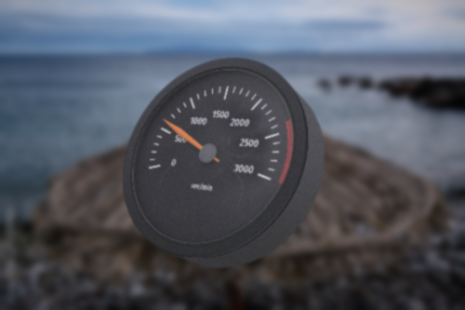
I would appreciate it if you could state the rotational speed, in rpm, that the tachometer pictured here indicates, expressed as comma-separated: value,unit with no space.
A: 600,rpm
